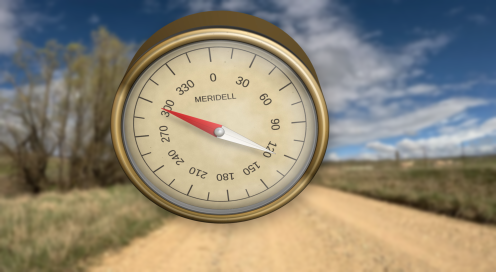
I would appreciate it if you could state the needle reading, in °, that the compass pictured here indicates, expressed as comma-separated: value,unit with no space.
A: 300,°
